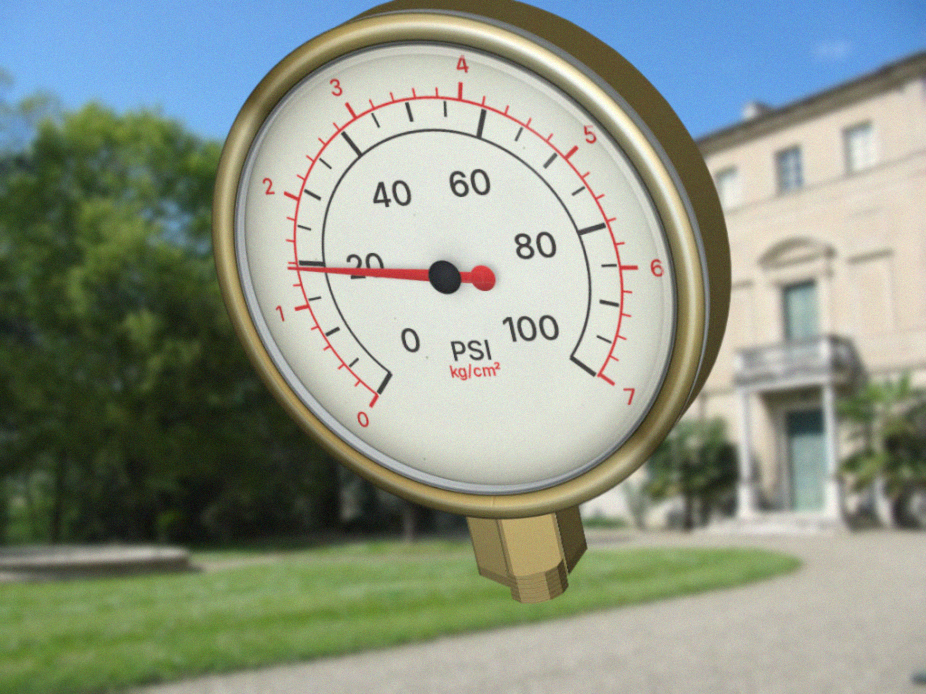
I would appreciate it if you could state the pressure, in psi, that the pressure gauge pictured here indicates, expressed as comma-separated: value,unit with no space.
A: 20,psi
